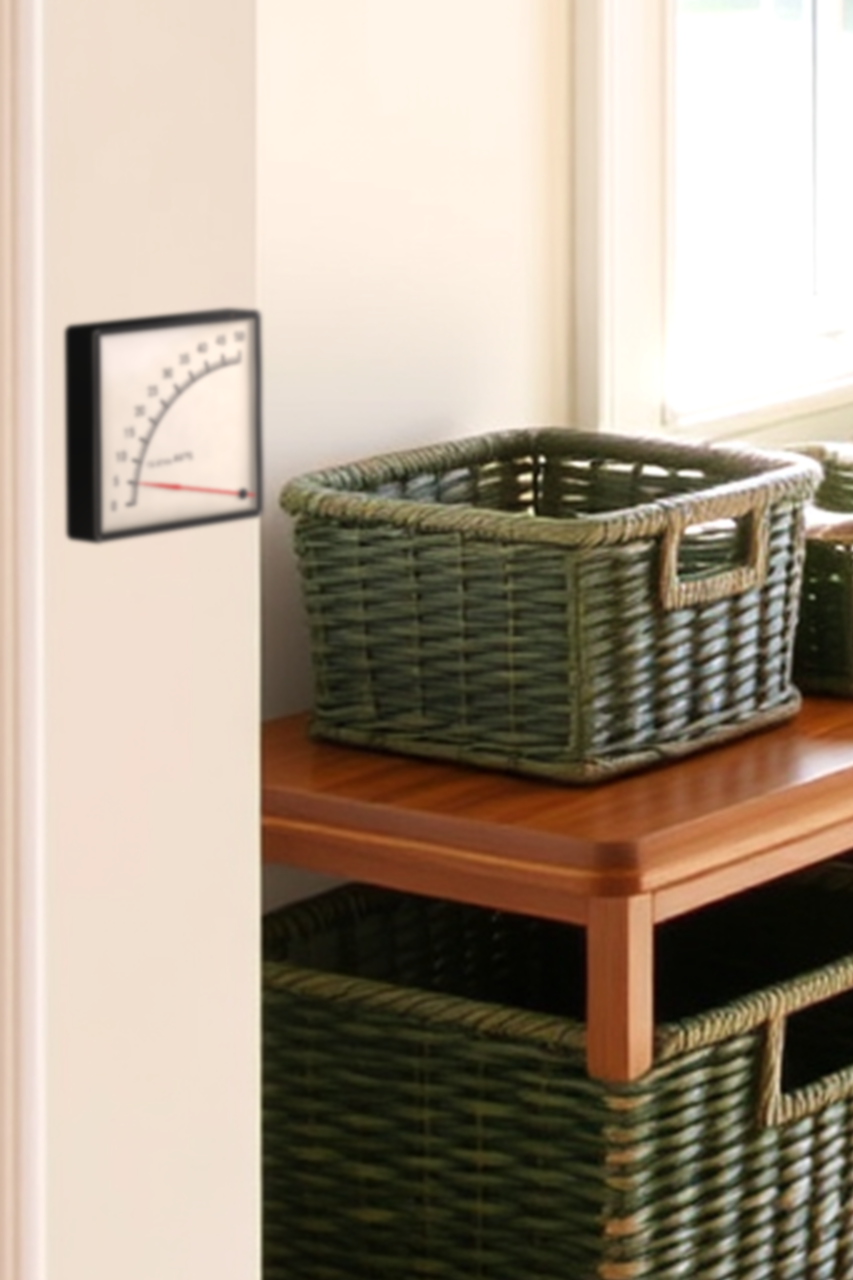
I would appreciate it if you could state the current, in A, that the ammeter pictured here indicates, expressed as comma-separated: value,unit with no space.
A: 5,A
